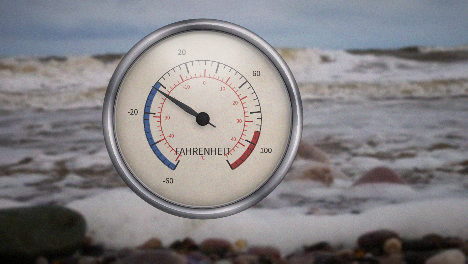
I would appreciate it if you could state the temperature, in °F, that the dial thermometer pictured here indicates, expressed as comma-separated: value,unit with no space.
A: -4,°F
